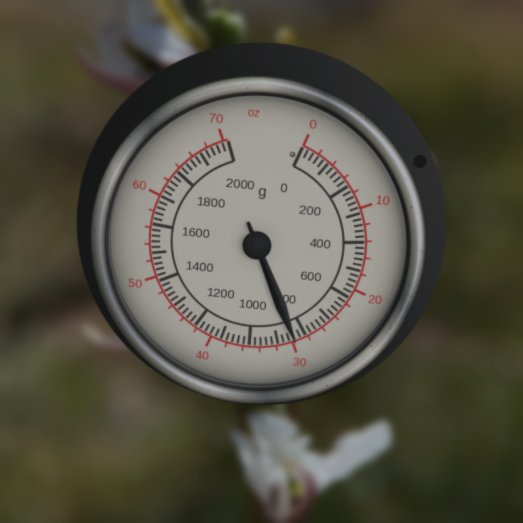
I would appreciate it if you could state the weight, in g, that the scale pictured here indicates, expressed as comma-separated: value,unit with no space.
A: 840,g
